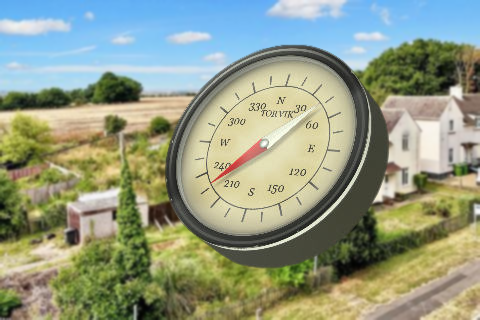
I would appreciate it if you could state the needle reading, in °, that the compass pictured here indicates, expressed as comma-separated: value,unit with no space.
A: 225,°
